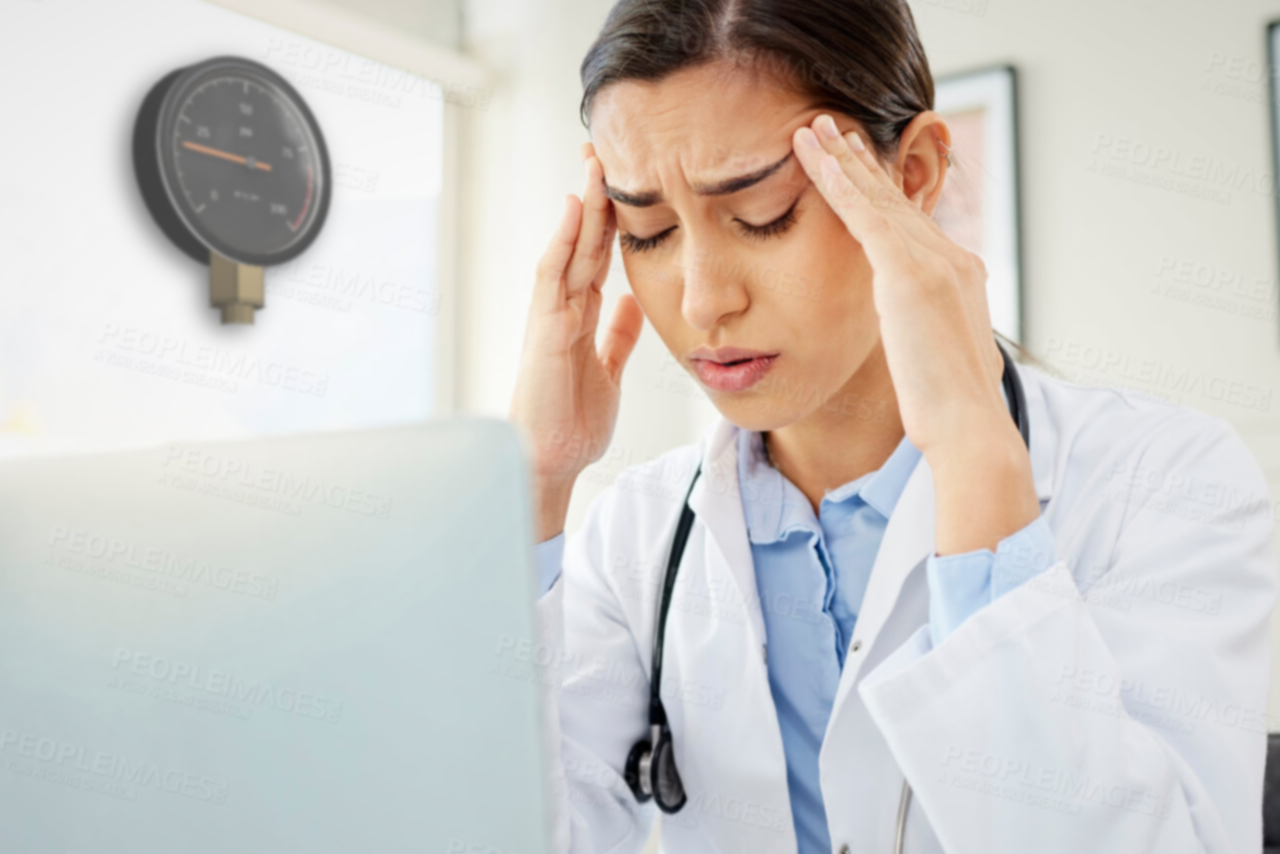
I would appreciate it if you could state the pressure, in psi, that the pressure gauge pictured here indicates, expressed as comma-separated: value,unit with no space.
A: 17.5,psi
